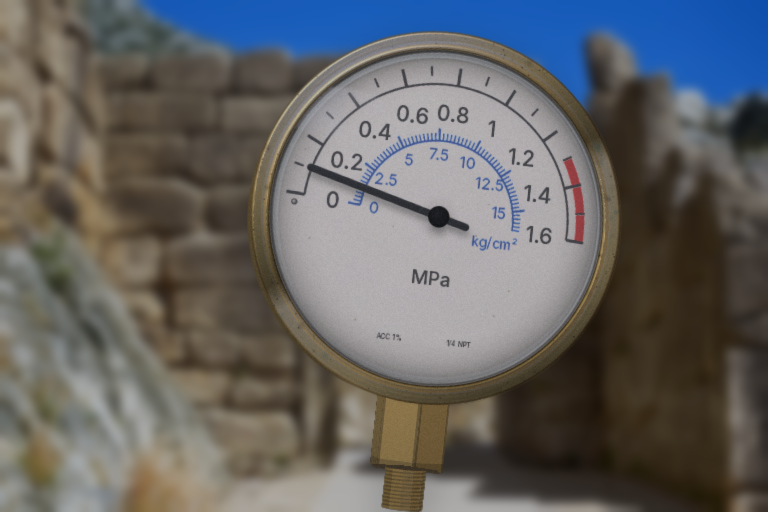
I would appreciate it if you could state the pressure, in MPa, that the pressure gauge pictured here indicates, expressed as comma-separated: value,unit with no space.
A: 0.1,MPa
